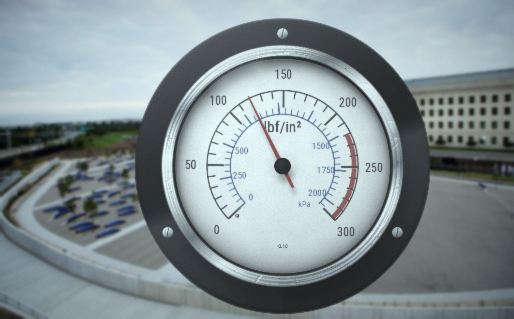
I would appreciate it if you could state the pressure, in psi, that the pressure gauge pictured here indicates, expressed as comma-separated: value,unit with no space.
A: 120,psi
